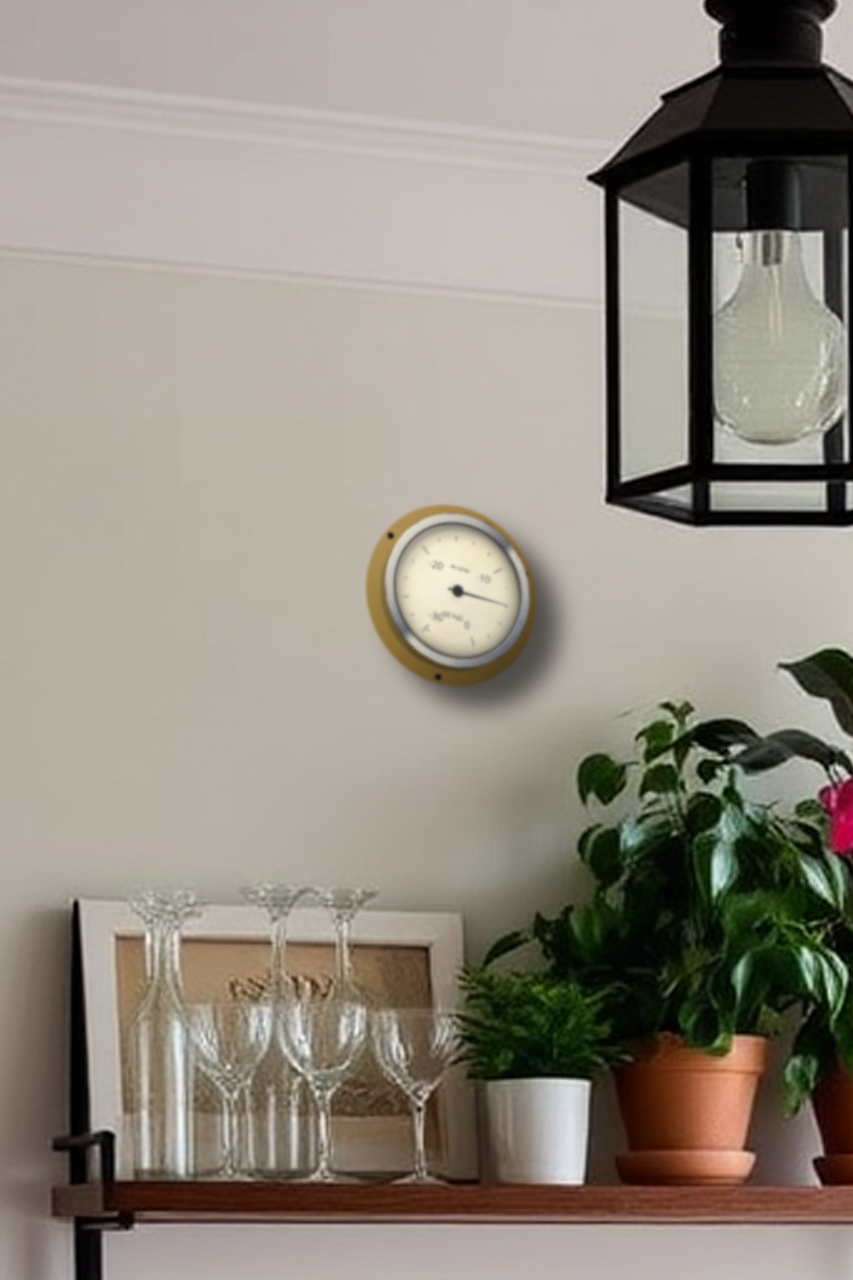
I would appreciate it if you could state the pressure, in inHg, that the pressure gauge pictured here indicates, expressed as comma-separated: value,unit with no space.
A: -6,inHg
